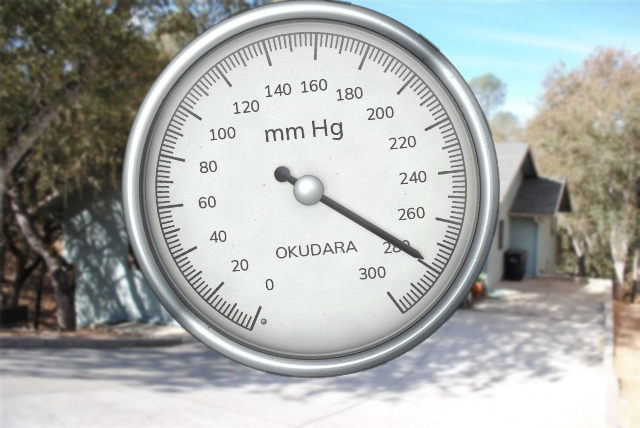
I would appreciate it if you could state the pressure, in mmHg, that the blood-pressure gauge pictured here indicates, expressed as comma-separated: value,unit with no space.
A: 278,mmHg
